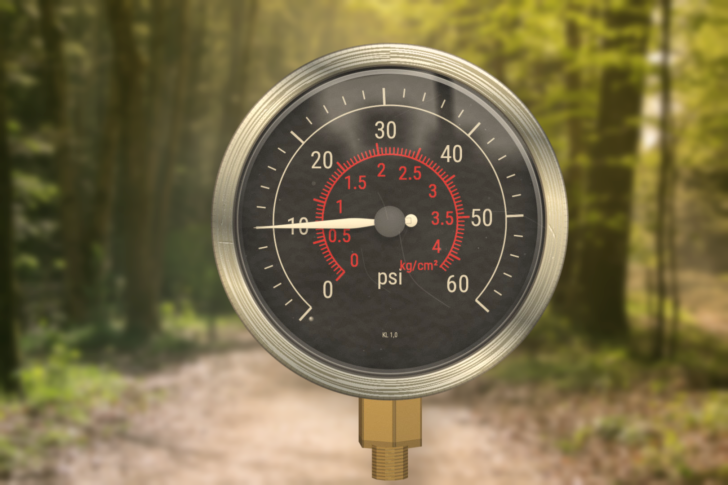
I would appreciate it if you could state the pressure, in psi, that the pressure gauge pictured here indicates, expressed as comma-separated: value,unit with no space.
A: 10,psi
